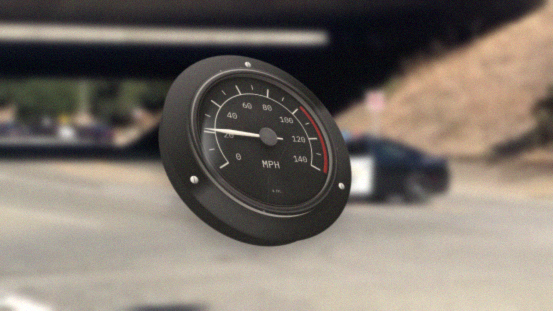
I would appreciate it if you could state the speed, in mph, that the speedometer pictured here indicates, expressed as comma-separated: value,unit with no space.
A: 20,mph
